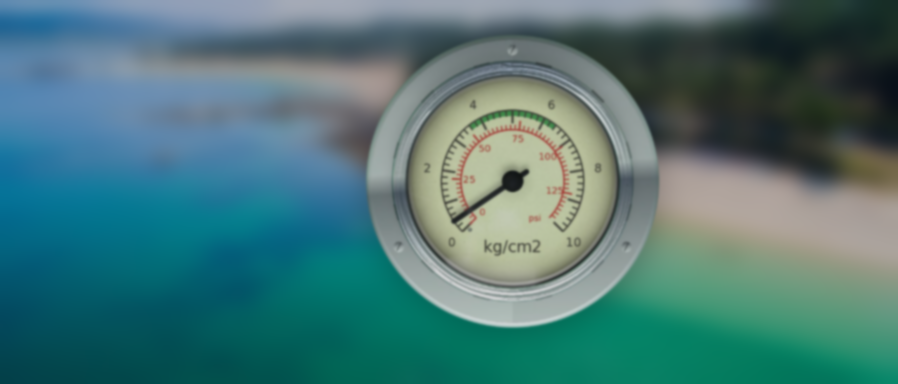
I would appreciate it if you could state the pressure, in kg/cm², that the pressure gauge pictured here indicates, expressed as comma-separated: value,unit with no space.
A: 0.4,kg/cm²
